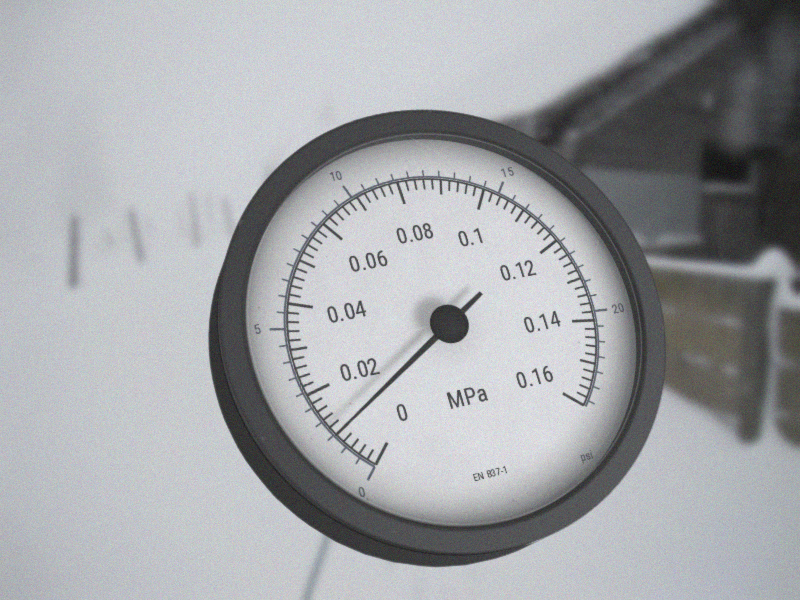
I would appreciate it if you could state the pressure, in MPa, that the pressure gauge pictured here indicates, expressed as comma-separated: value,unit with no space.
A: 0.01,MPa
